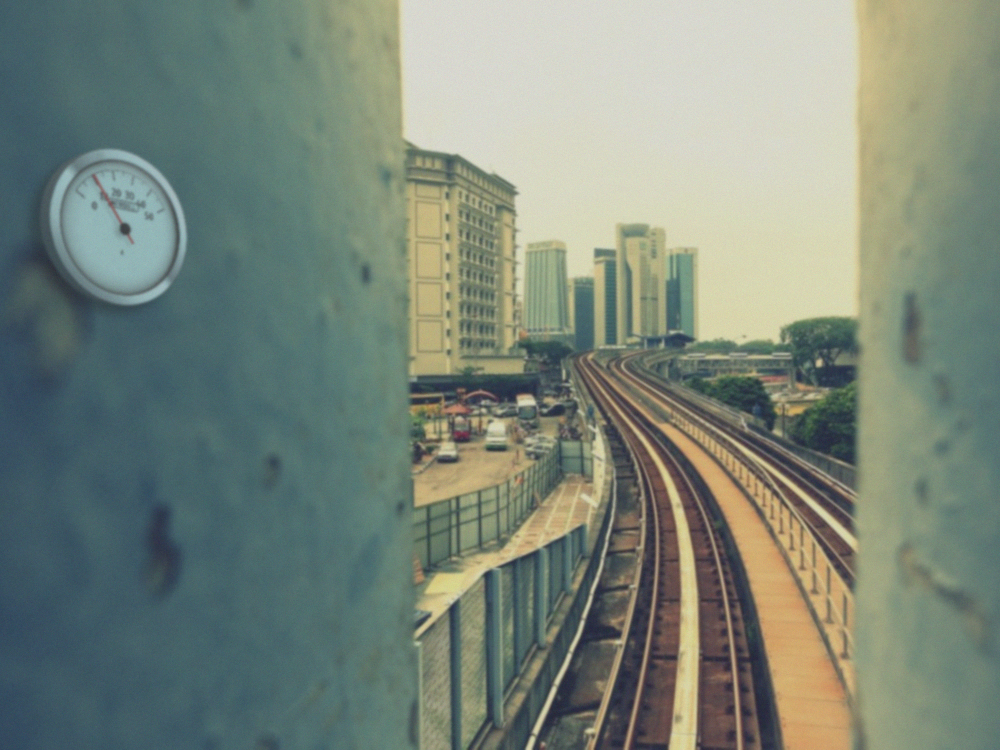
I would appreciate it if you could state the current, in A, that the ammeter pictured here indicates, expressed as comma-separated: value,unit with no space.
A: 10,A
